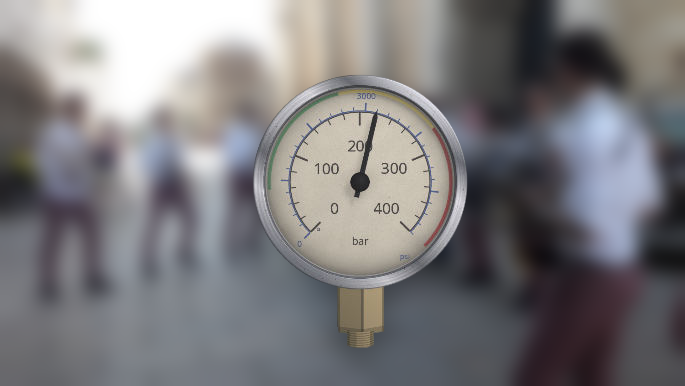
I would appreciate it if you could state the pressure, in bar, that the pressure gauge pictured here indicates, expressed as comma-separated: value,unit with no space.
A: 220,bar
